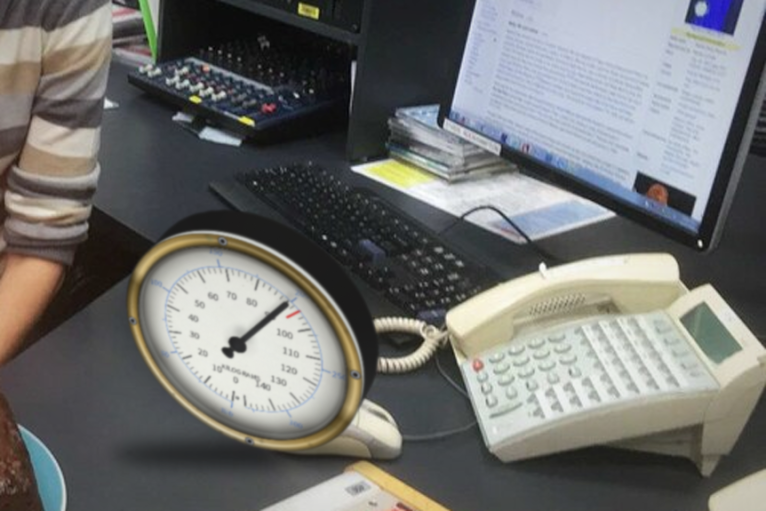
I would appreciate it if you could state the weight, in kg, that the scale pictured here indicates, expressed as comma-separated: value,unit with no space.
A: 90,kg
